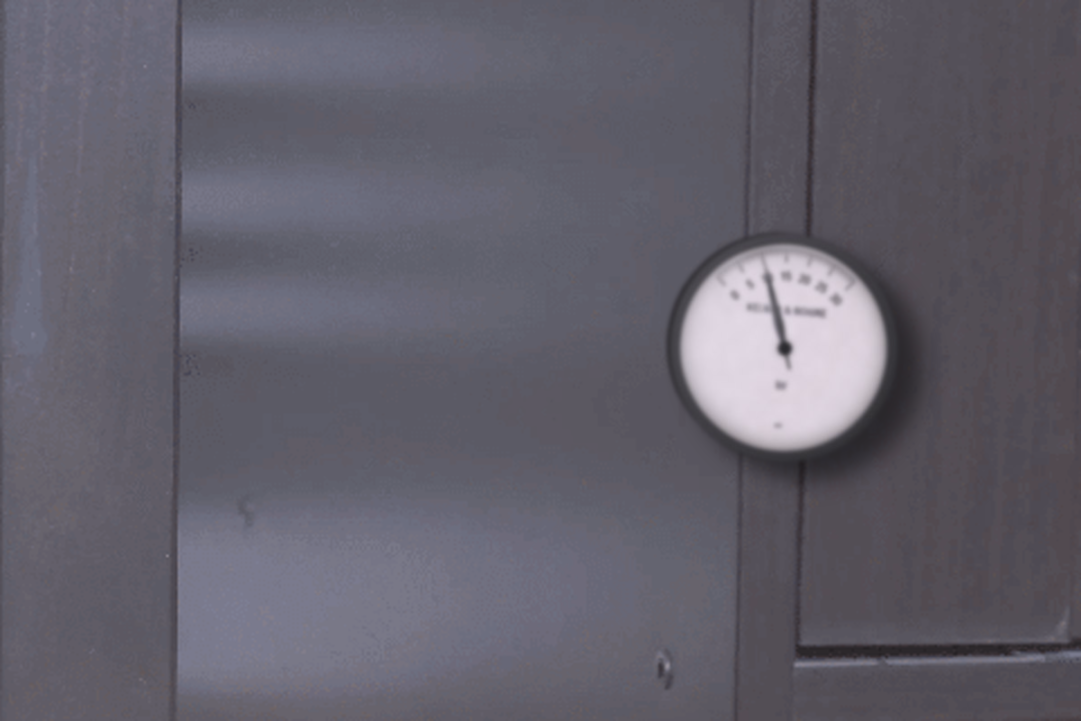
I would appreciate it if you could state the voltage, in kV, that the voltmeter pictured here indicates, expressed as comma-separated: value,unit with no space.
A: 10,kV
